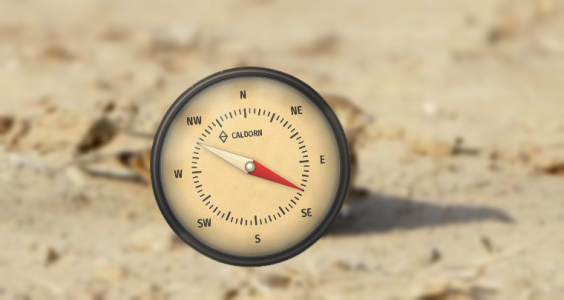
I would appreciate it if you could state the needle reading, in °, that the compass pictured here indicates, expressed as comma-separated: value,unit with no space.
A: 120,°
